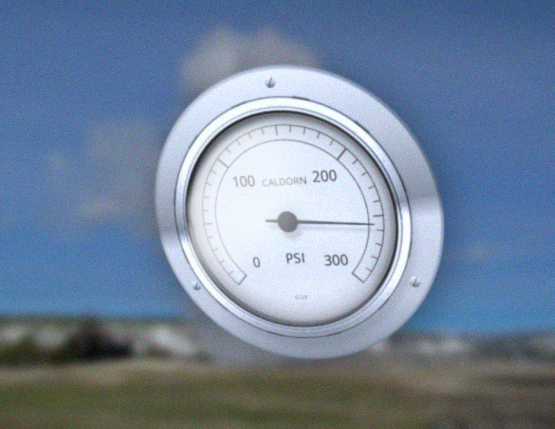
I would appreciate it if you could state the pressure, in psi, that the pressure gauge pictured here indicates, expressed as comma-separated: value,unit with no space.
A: 255,psi
